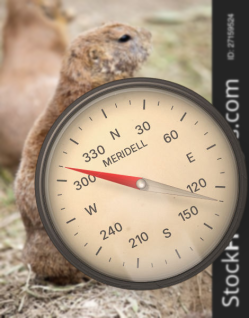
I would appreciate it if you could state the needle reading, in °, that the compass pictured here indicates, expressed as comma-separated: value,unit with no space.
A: 310,°
